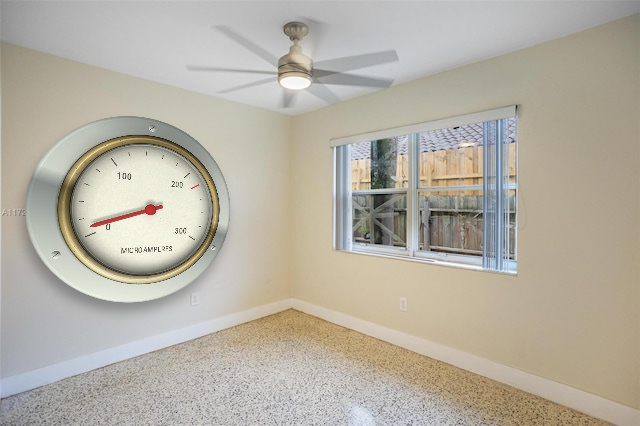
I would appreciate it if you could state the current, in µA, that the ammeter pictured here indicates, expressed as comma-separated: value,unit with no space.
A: 10,µA
